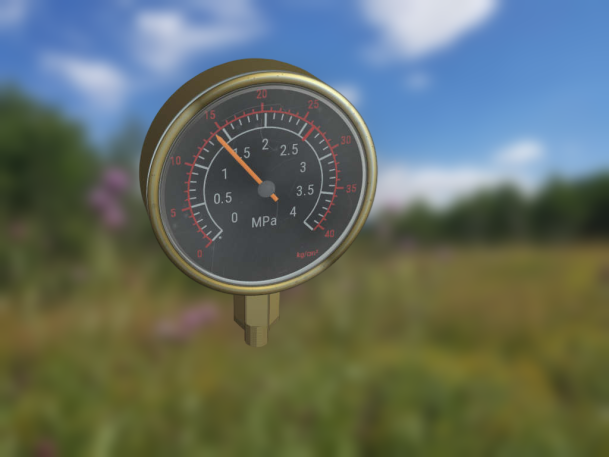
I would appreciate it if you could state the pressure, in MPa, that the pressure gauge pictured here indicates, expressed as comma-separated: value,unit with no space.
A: 1.4,MPa
